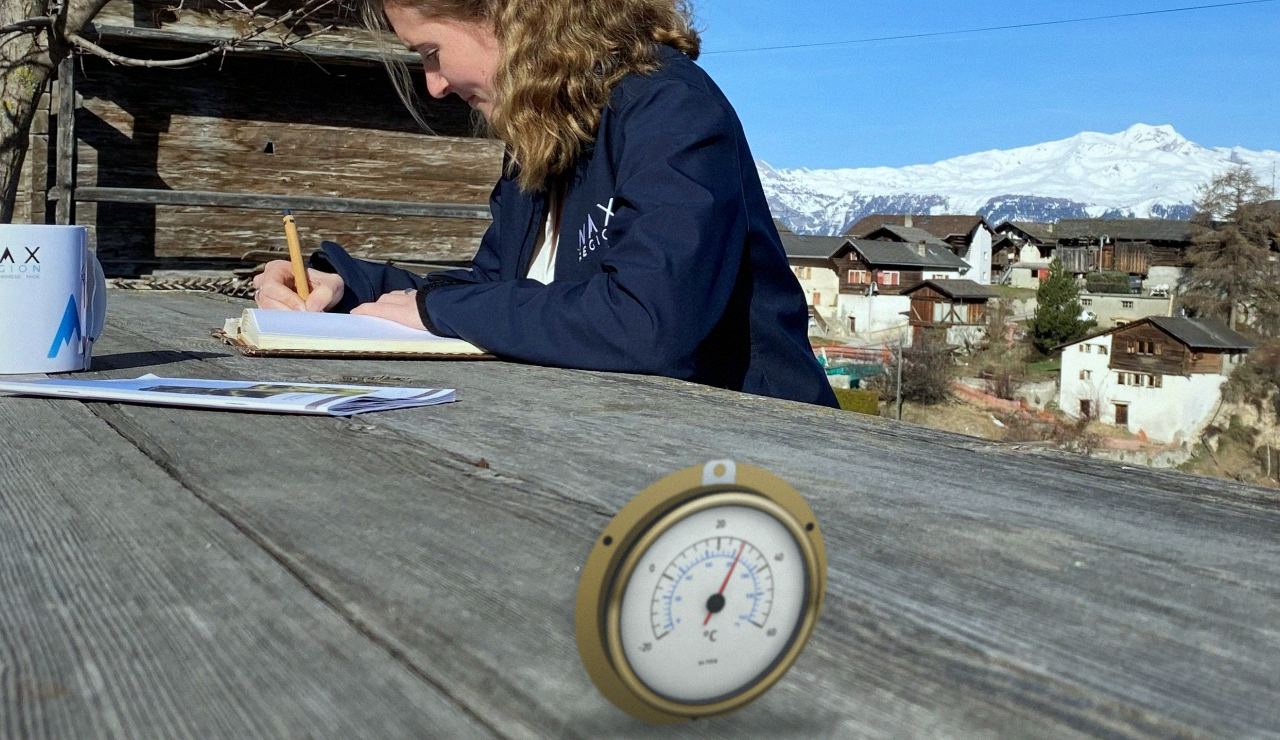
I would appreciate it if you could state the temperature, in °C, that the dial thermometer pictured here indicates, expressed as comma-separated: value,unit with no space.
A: 28,°C
